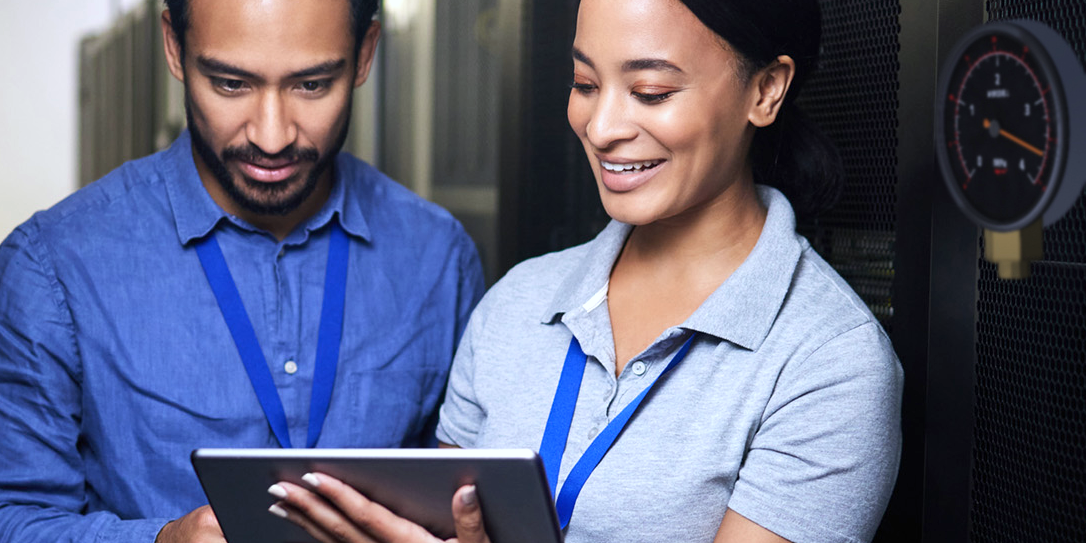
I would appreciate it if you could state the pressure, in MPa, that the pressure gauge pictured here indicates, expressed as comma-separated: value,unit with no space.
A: 3.6,MPa
